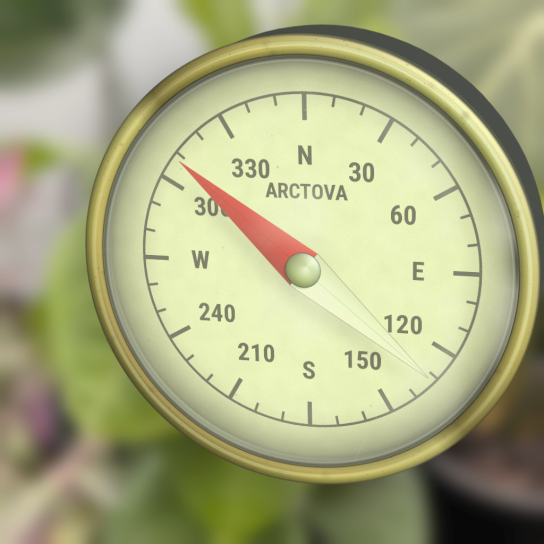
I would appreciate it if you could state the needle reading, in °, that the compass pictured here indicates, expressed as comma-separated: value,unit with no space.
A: 310,°
